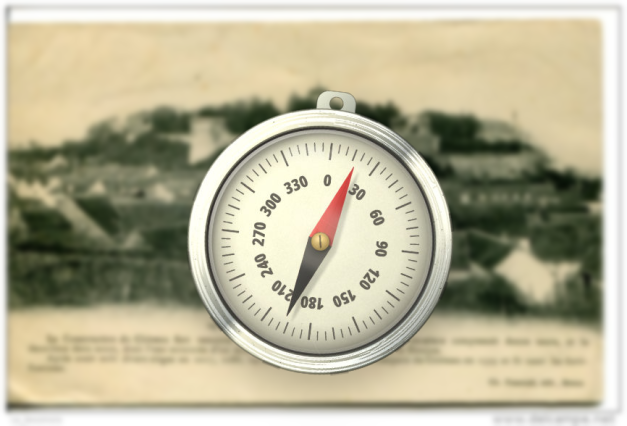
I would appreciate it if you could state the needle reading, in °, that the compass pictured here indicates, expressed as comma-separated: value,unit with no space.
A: 17.5,°
